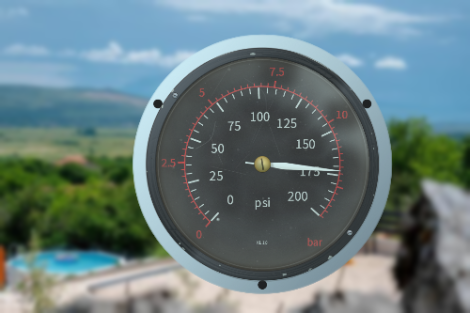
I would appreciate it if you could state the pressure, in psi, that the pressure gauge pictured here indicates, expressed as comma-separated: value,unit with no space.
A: 172.5,psi
